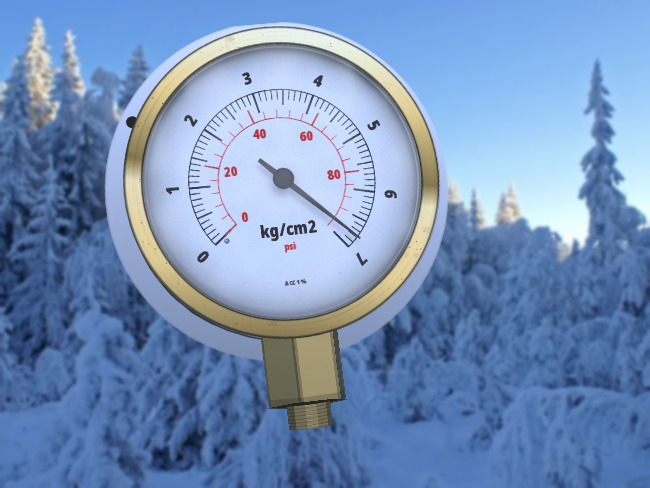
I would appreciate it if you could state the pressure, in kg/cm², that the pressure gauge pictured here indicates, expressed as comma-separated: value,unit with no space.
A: 6.8,kg/cm²
